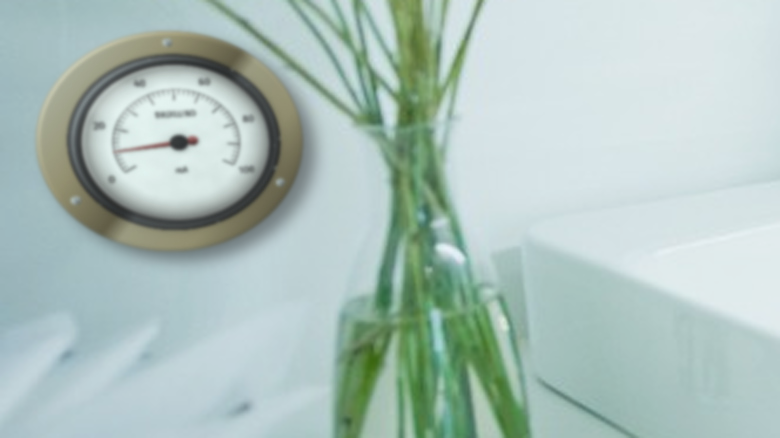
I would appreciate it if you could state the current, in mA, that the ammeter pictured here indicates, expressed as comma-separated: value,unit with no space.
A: 10,mA
